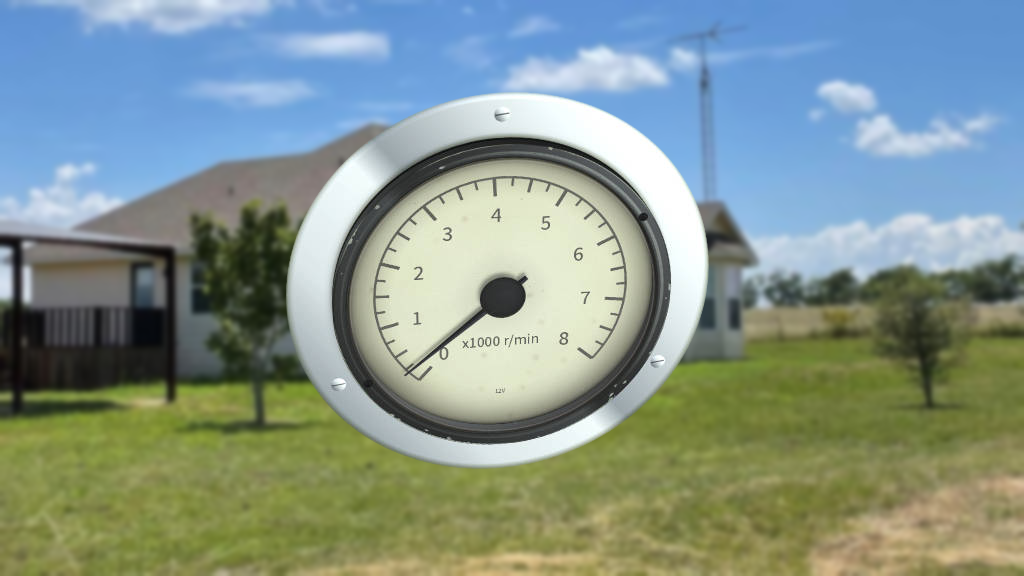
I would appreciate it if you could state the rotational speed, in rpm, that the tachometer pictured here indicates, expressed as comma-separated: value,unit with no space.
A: 250,rpm
